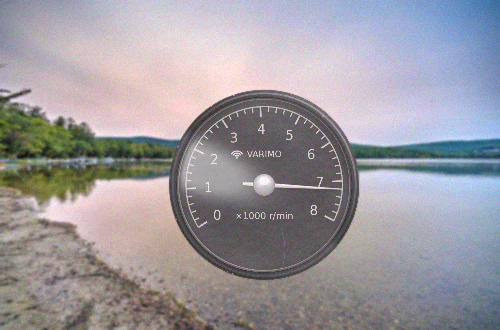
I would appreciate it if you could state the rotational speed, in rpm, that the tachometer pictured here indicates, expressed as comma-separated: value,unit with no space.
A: 7200,rpm
